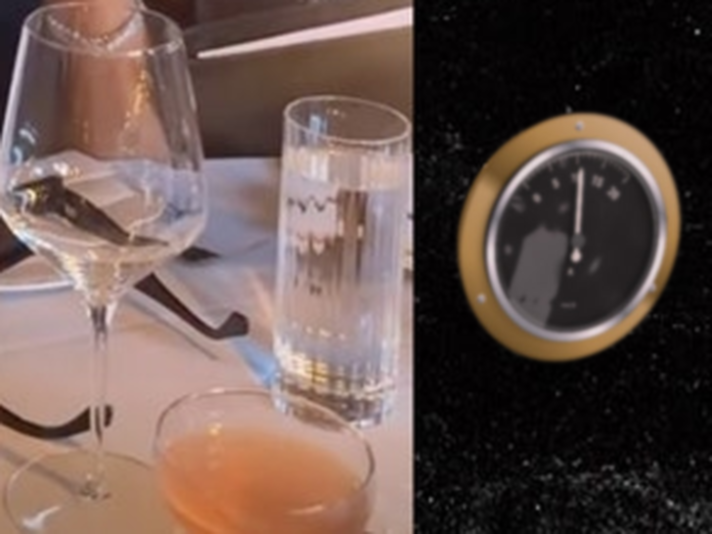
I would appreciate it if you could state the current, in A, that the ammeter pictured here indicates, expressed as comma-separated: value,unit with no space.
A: 10,A
